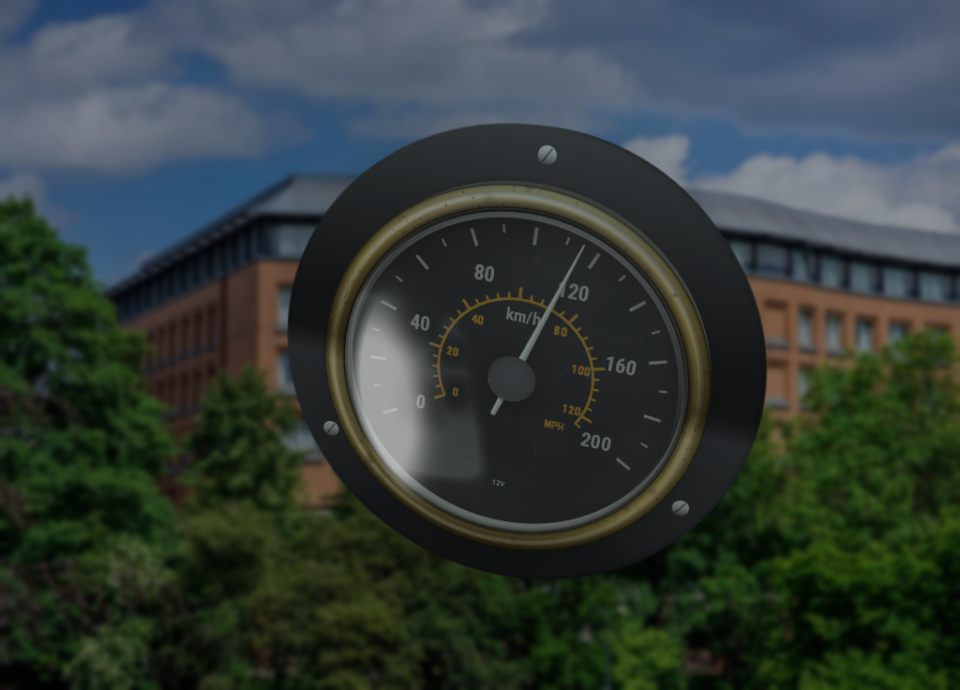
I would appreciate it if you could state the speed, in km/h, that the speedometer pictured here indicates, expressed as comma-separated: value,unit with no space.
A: 115,km/h
